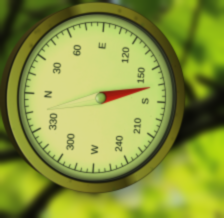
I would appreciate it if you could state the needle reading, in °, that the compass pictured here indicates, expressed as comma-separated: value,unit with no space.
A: 165,°
